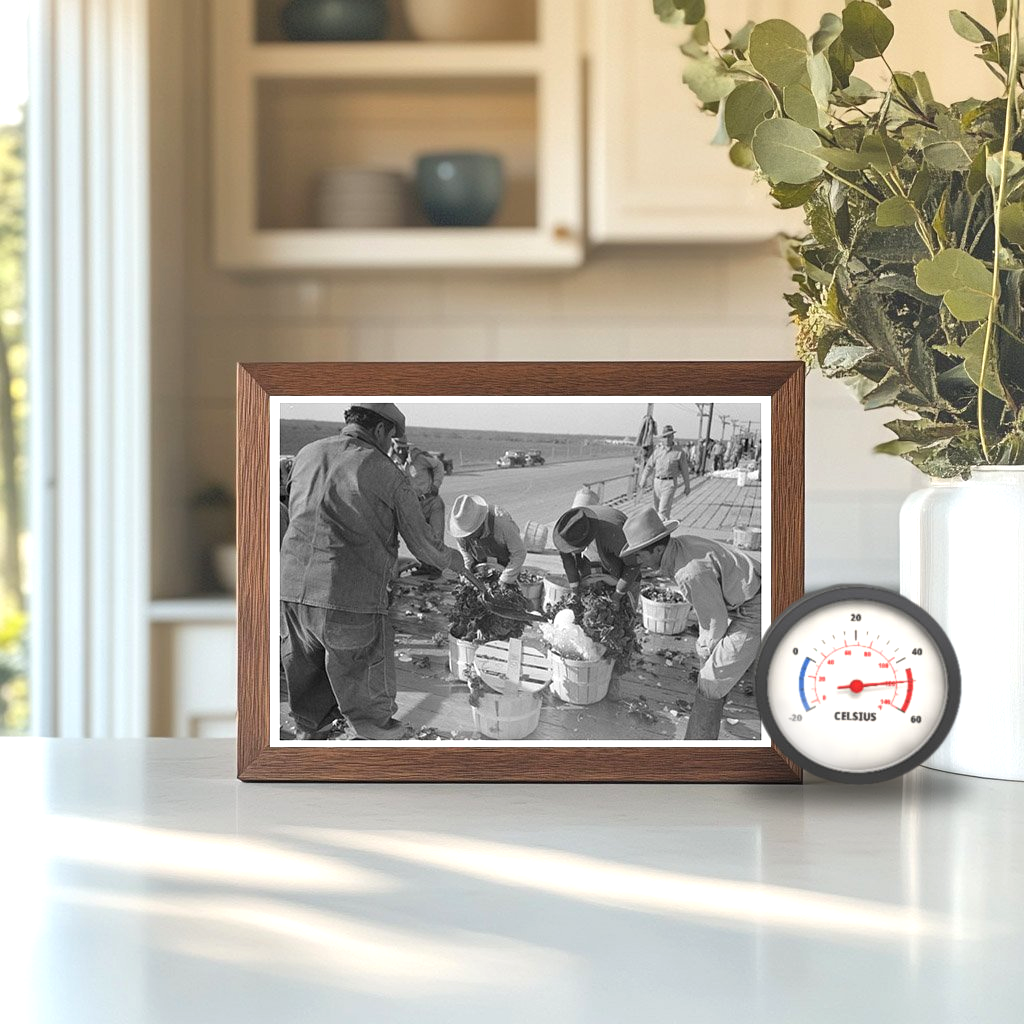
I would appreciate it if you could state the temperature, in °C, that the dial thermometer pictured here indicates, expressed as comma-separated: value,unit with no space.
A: 48,°C
